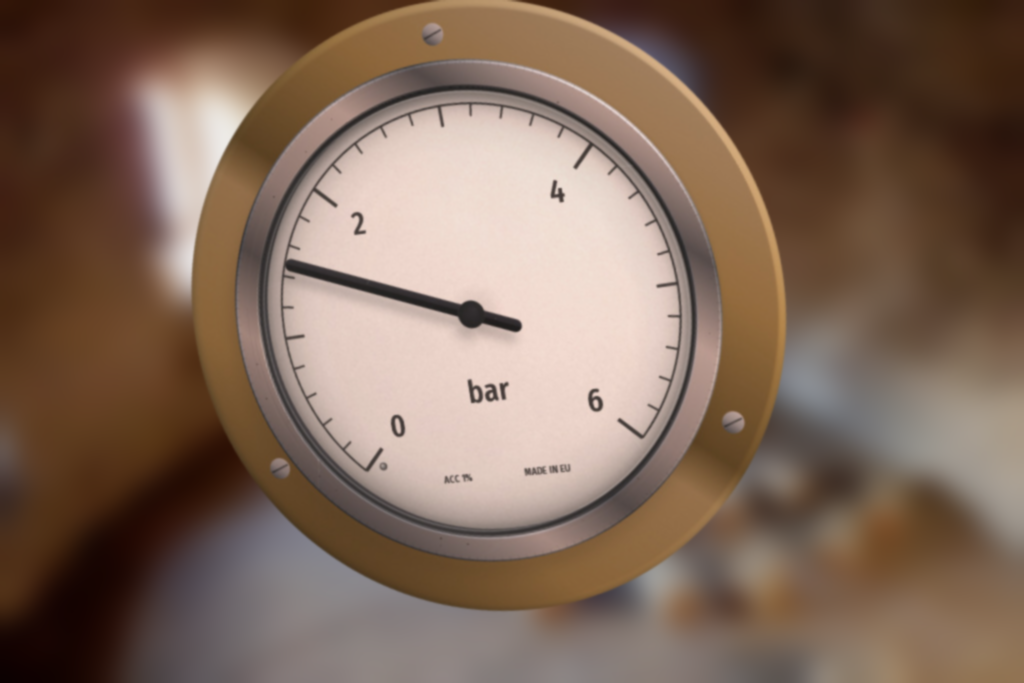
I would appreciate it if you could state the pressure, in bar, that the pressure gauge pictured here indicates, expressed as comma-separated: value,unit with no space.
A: 1.5,bar
